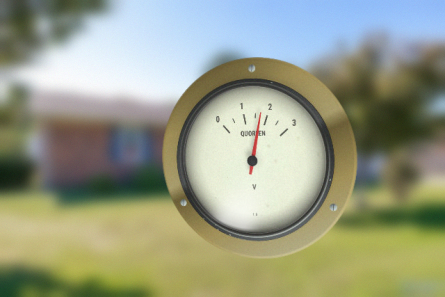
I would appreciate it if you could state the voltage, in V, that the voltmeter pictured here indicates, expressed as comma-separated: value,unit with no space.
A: 1.75,V
